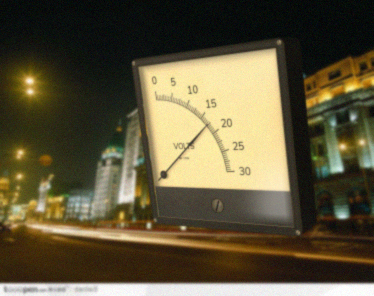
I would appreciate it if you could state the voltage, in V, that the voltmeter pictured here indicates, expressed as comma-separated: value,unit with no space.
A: 17.5,V
